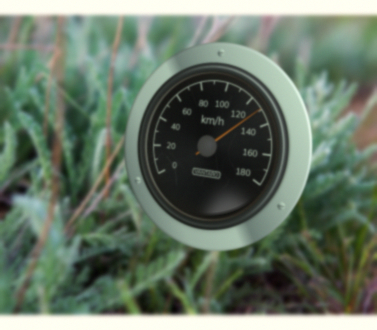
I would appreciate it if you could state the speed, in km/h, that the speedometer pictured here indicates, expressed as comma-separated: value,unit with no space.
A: 130,km/h
